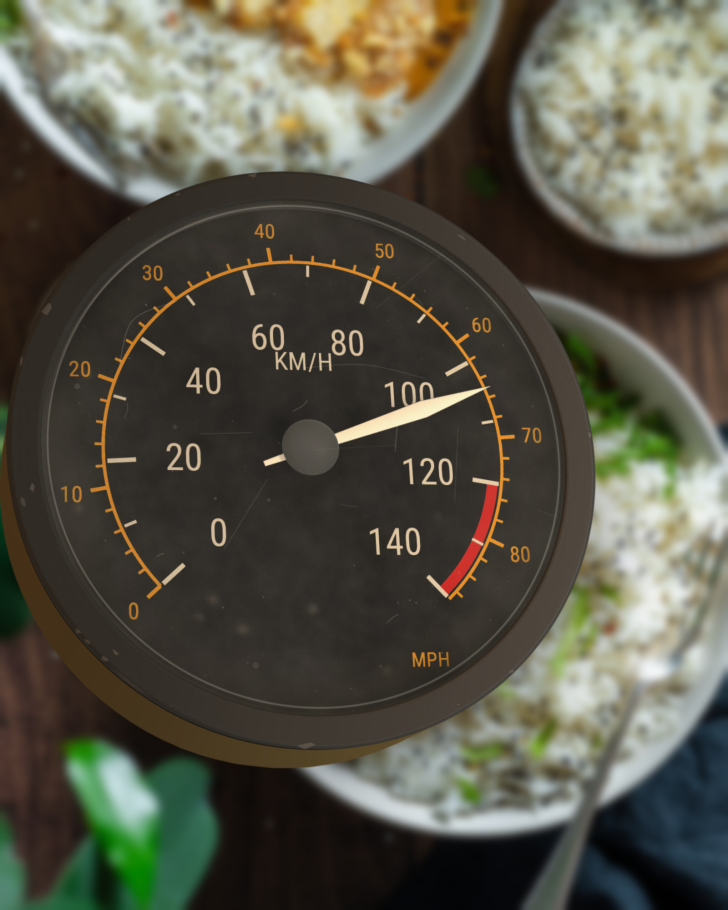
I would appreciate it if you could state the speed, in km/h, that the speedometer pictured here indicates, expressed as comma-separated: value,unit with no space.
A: 105,km/h
